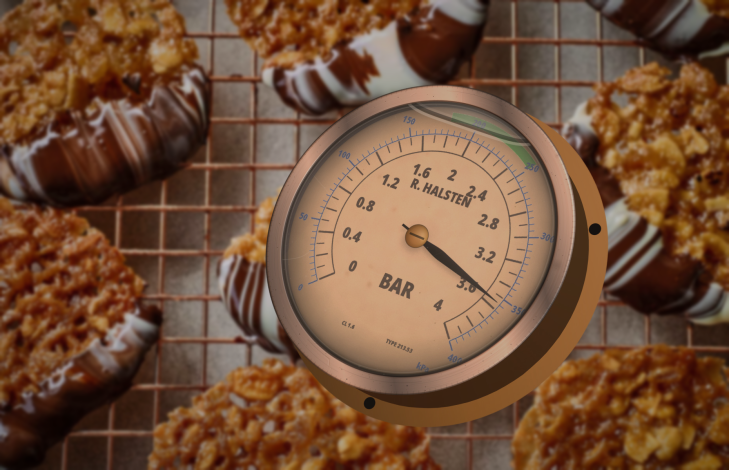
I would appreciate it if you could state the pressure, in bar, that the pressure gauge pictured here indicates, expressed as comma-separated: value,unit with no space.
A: 3.55,bar
